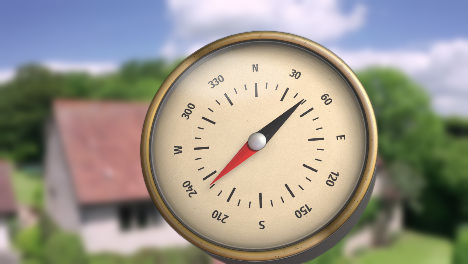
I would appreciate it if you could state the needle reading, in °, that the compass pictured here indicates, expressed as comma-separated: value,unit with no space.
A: 230,°
